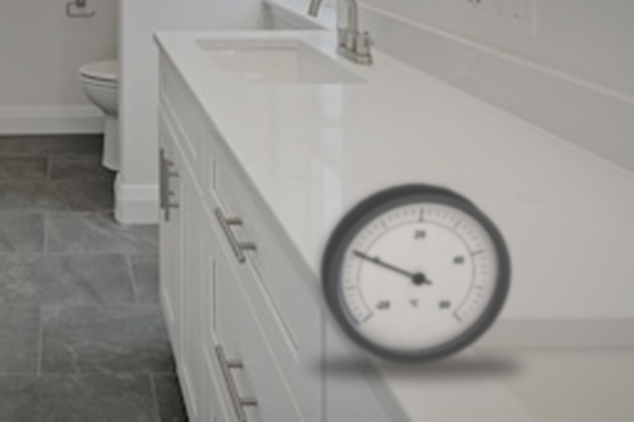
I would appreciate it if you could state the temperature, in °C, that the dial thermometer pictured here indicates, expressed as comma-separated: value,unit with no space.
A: 0,°C
